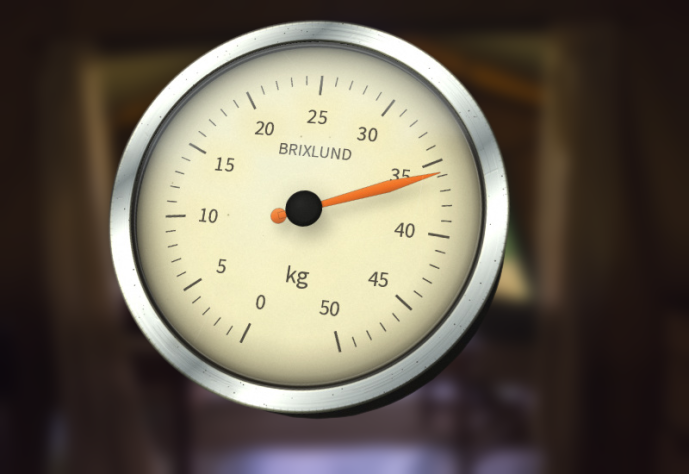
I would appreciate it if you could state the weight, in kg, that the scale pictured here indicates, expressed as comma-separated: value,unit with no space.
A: 36,kg
